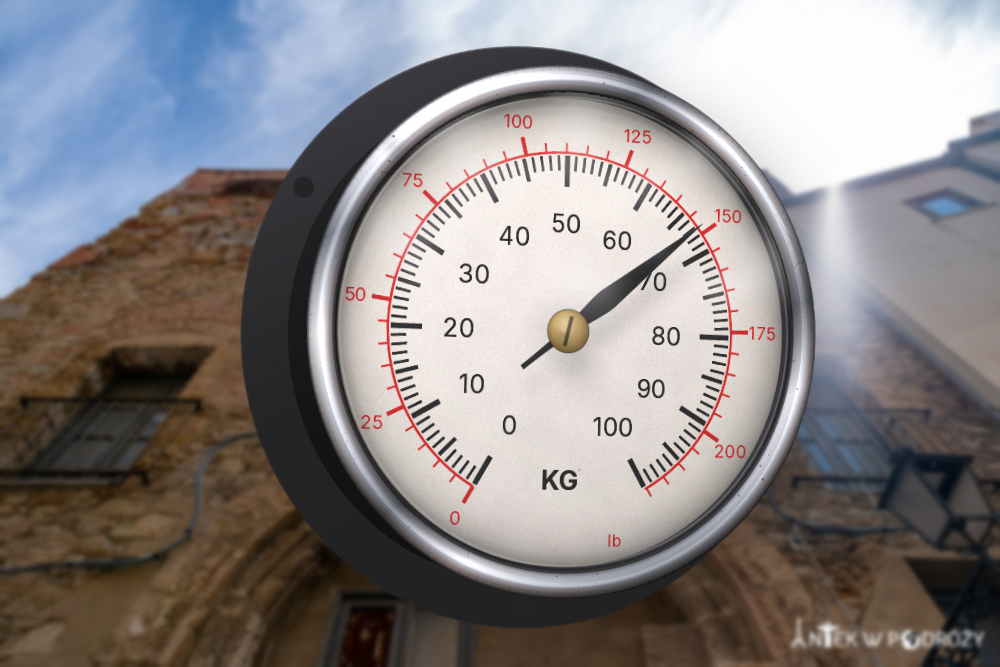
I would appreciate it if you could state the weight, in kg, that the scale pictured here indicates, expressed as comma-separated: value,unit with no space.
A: 67,kg
